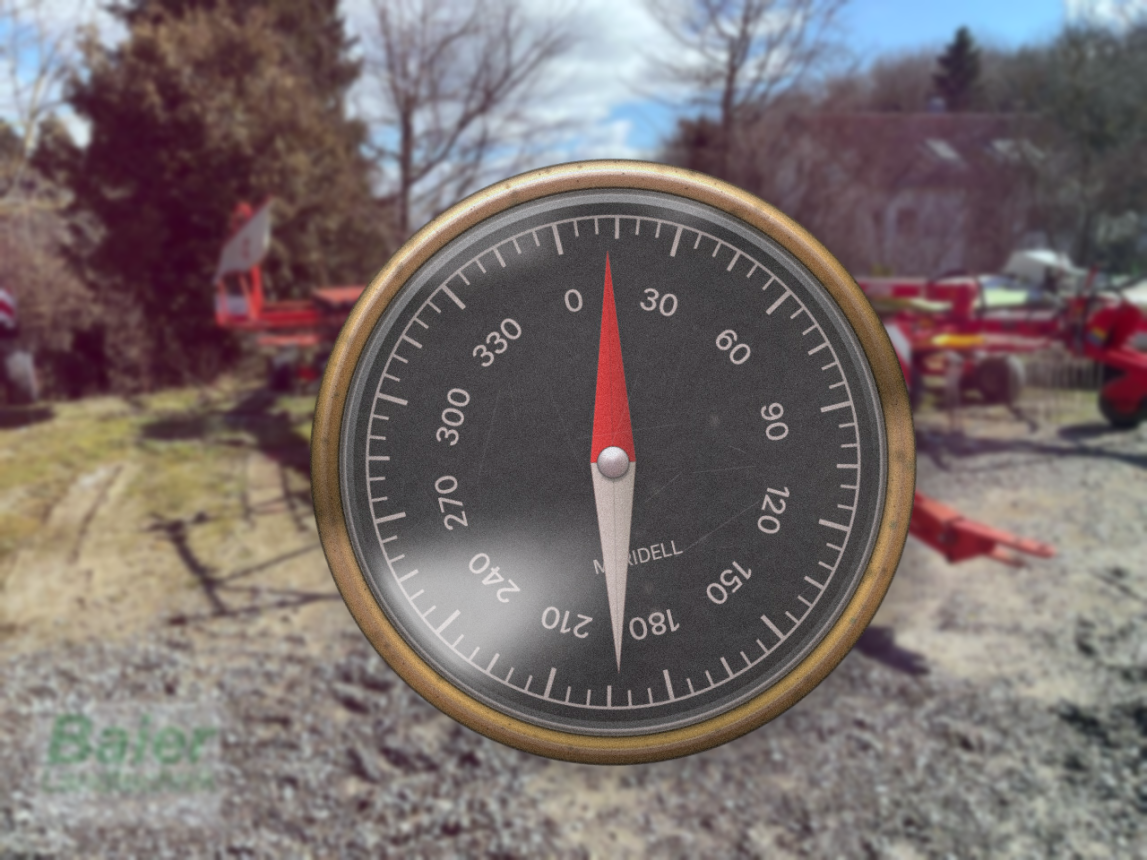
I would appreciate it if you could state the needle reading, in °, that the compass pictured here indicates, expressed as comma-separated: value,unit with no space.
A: 12.5,°
